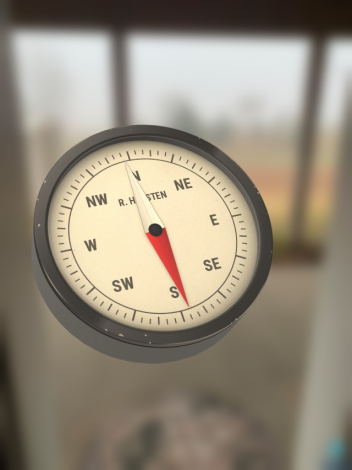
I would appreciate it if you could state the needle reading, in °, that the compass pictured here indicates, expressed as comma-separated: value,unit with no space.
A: 175,°
